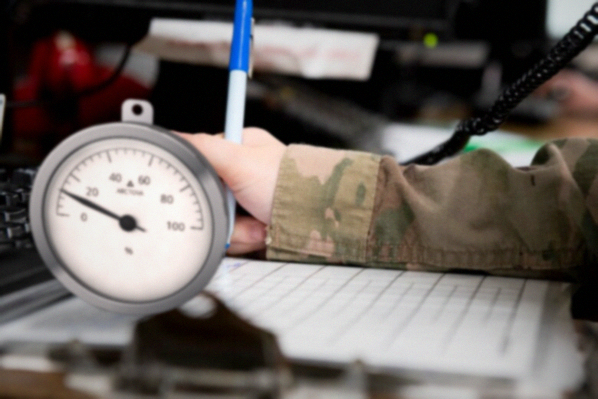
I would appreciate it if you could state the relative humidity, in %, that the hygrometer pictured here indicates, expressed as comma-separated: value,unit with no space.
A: 12,%
